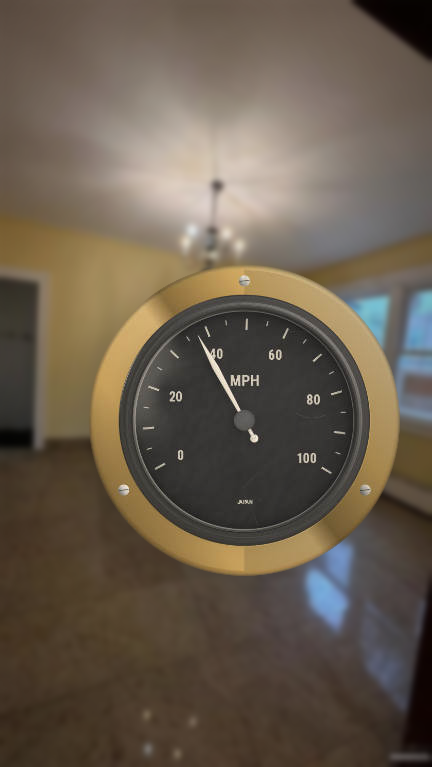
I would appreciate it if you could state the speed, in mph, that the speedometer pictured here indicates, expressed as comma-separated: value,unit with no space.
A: 37.5,mph
